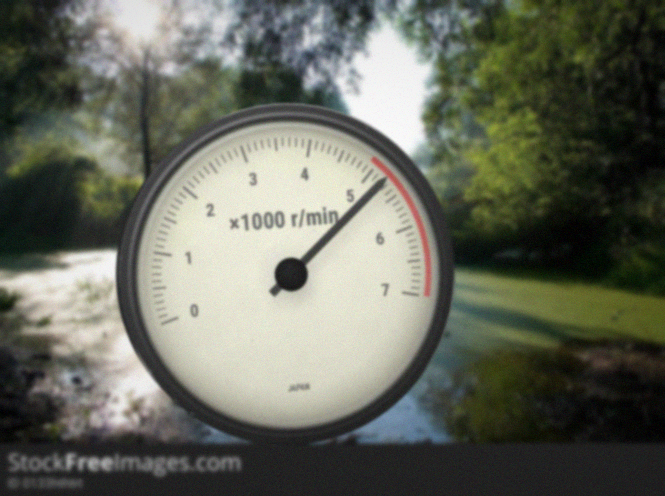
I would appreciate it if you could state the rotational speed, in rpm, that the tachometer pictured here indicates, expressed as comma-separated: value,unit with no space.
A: 5200,rpm
